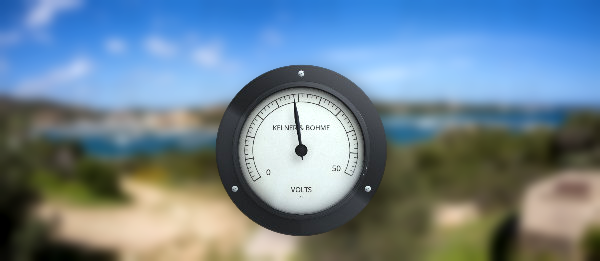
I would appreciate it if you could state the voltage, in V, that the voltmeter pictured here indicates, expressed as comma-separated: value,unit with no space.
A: 24,V
